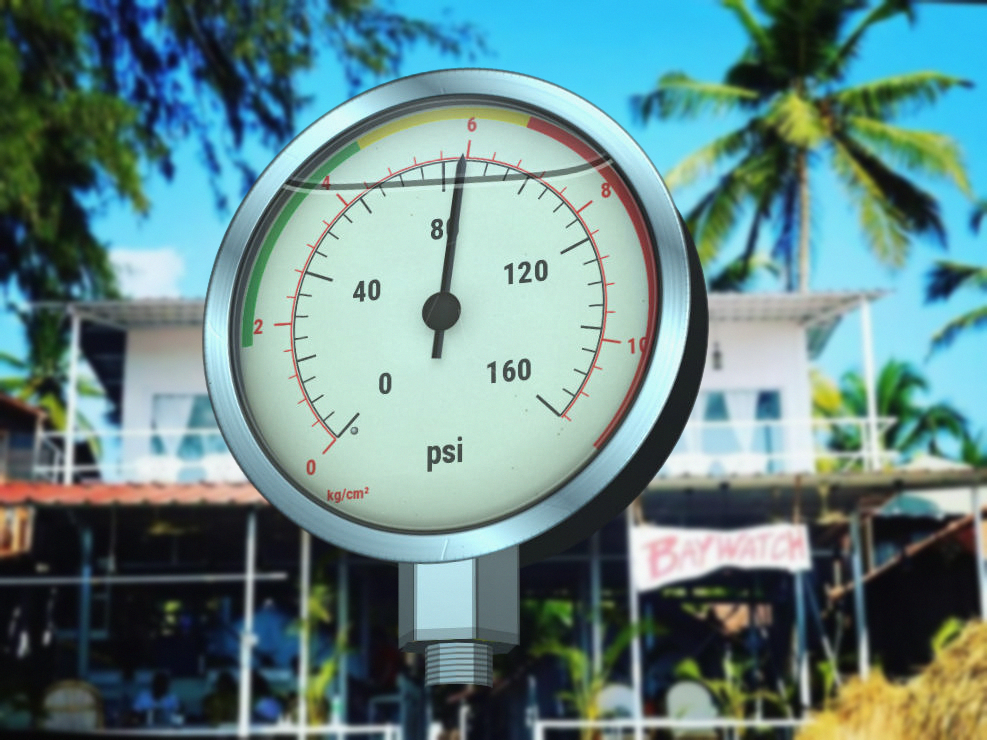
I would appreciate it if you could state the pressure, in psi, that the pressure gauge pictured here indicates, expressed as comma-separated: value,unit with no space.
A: 85,psi
